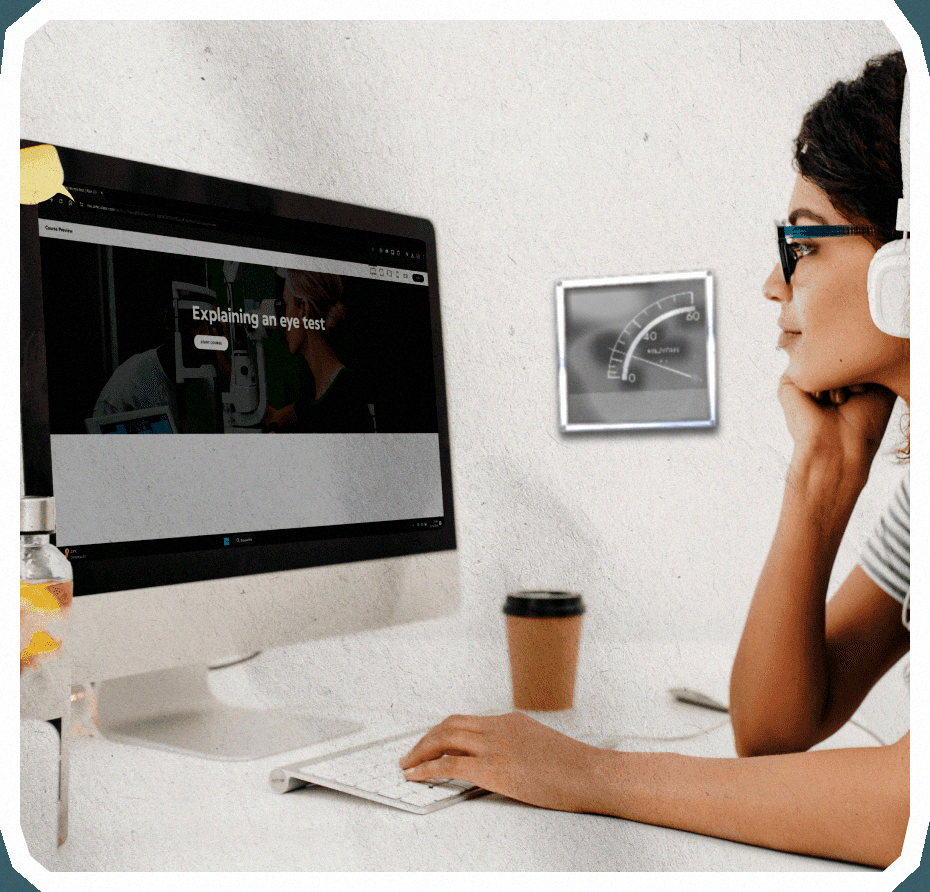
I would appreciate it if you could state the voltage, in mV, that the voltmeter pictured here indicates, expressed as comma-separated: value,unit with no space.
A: 25,mV
